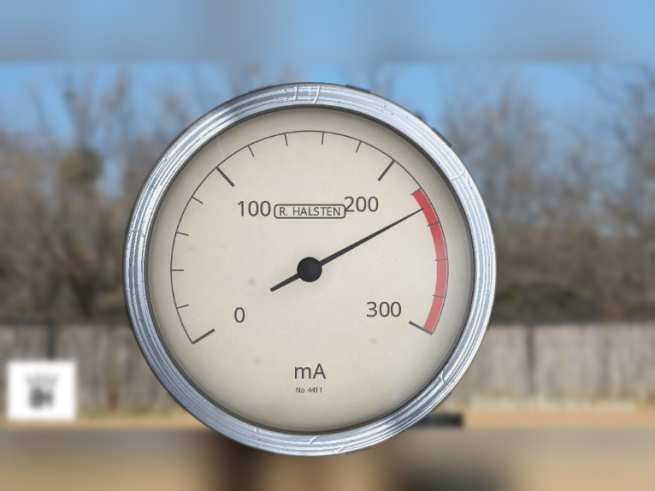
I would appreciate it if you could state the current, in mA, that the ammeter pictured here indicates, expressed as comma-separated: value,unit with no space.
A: 230,mA
